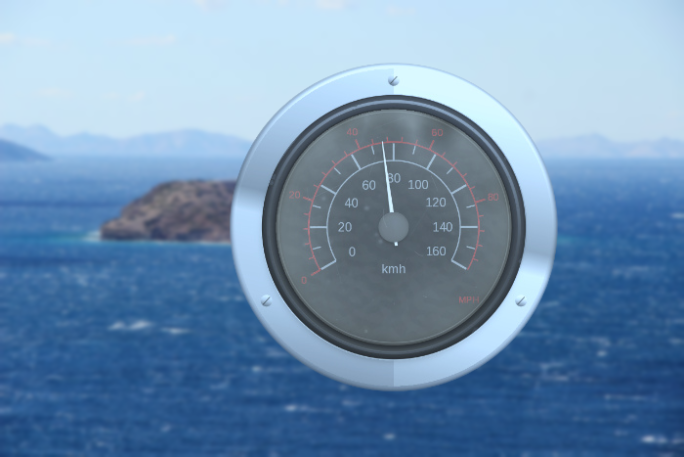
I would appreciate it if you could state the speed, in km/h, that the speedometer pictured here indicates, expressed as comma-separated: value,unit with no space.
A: 75,km/h
